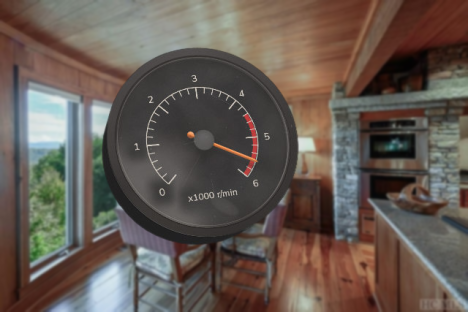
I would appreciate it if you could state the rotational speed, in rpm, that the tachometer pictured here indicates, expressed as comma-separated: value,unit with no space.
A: 5600,rpm
